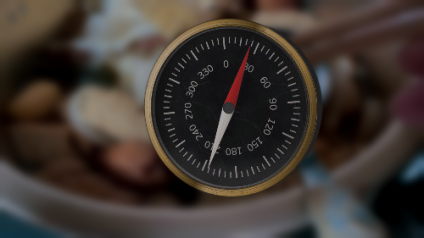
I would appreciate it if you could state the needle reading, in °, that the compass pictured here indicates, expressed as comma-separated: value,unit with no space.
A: 25,°
